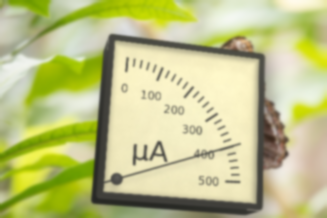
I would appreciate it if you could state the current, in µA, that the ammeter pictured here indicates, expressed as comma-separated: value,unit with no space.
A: 400,µA
